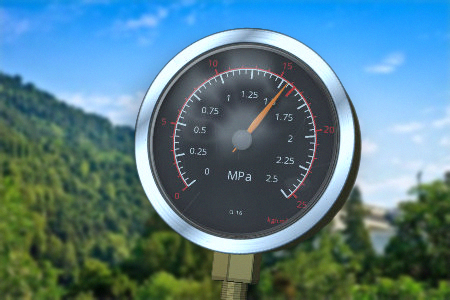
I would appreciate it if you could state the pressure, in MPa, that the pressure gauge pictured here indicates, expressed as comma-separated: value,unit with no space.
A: 1.55,MPa
